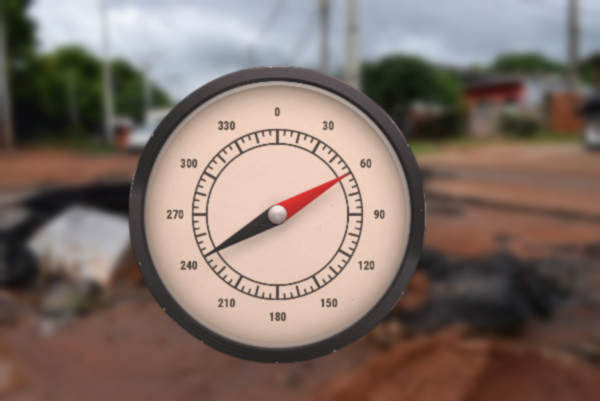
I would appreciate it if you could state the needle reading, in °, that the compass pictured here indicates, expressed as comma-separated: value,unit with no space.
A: 60,°
